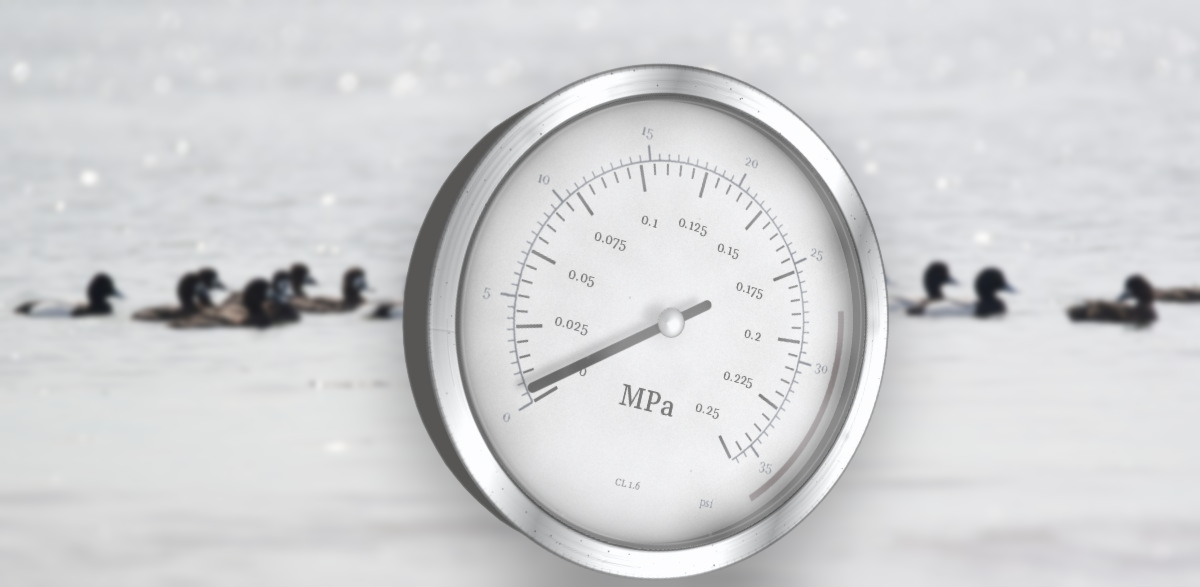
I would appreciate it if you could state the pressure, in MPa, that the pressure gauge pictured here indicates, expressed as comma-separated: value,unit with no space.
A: 0.005,MPa
